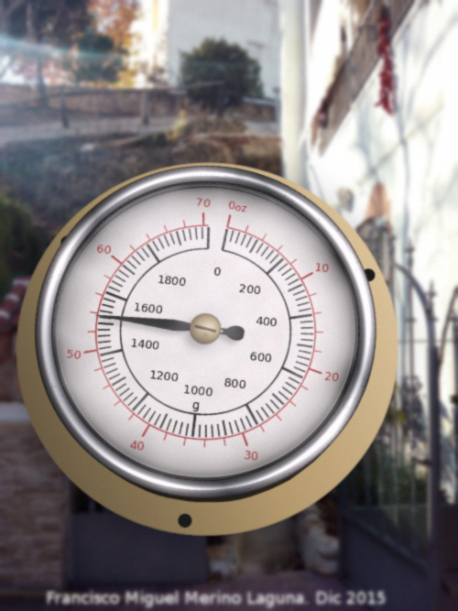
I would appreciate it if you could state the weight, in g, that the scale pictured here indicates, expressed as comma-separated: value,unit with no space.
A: 1520,g
